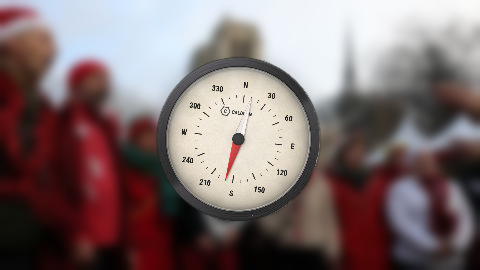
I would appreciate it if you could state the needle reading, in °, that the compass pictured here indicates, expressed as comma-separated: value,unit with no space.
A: 190,°
